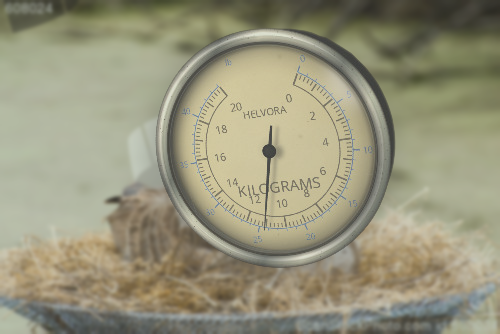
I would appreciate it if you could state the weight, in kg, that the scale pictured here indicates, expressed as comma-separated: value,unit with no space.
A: 11,kg
